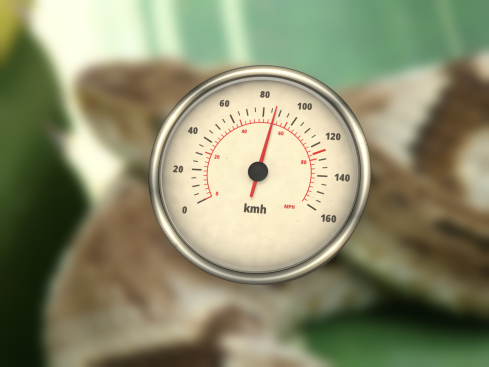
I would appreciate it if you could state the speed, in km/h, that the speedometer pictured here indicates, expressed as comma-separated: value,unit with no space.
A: 87.5,km/h
